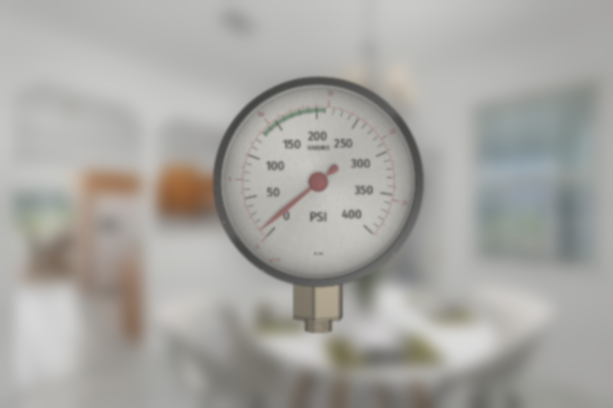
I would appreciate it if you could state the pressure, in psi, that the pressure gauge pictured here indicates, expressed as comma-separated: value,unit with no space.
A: 10,psi
